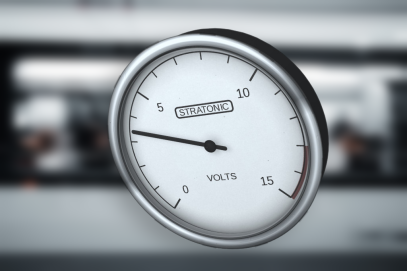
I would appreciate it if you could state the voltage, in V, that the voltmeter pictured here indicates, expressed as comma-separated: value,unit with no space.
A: 3.5,V
